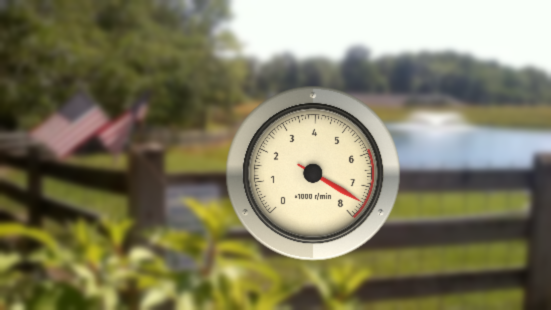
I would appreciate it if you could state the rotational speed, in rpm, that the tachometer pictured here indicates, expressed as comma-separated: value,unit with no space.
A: 7500,rpm
